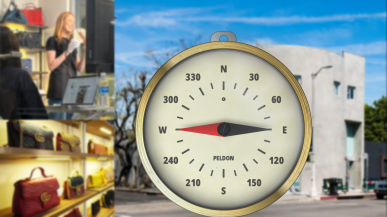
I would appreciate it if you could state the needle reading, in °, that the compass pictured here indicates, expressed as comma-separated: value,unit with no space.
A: 270,°
